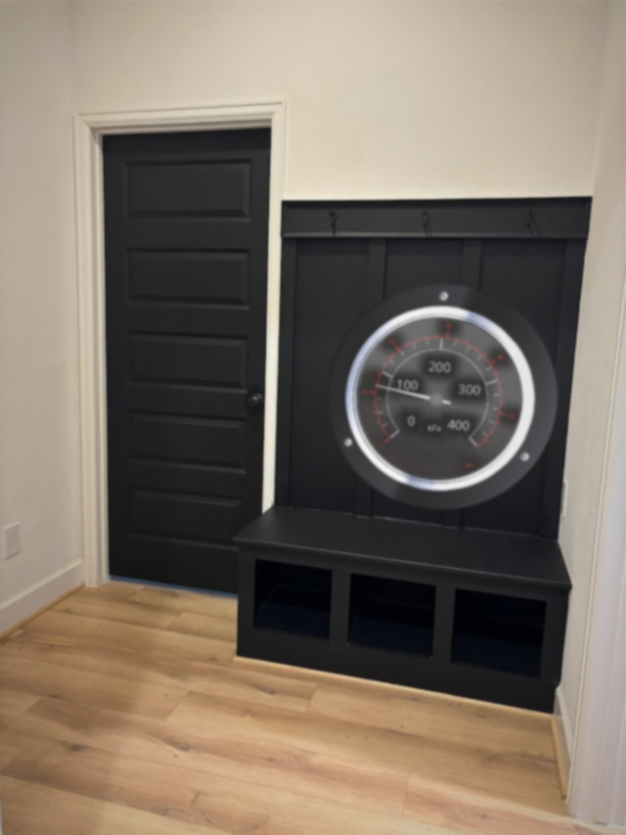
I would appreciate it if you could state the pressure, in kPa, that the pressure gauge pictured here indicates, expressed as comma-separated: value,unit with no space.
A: 80,kPa
